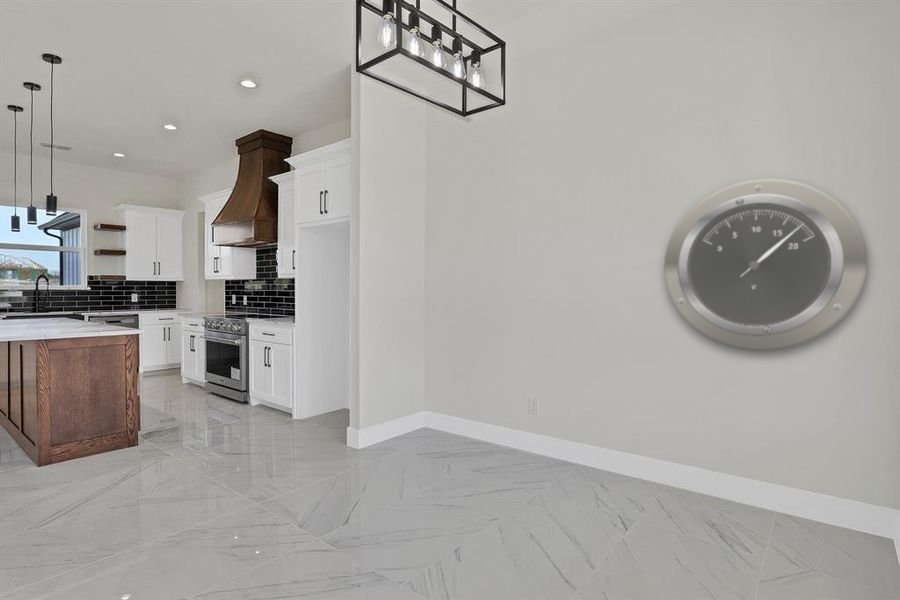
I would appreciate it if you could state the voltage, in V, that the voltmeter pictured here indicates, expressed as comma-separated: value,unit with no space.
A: 17.5,V
